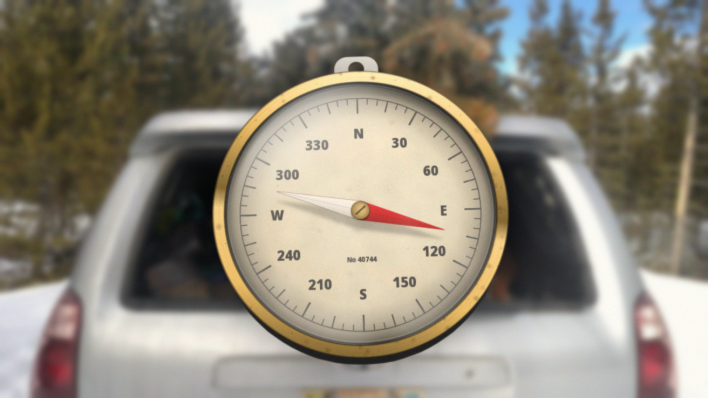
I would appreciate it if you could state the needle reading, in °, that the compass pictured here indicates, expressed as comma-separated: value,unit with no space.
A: 105,°
